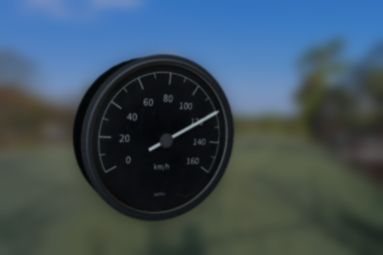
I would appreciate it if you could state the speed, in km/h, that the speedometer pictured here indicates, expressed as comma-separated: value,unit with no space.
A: 120,km/h
